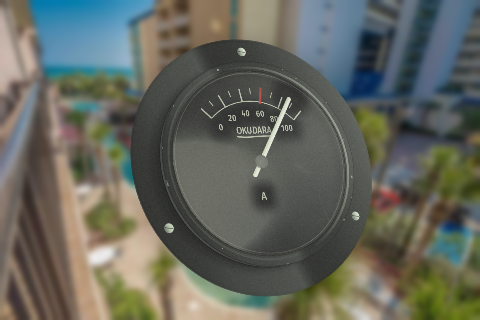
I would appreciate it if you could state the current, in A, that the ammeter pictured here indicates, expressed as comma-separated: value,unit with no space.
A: 85,A
